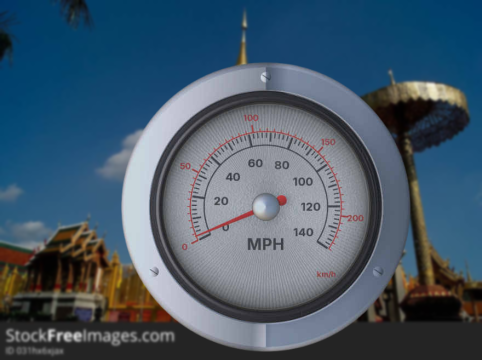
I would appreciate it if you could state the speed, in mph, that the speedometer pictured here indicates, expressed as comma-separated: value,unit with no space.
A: 2,mph
